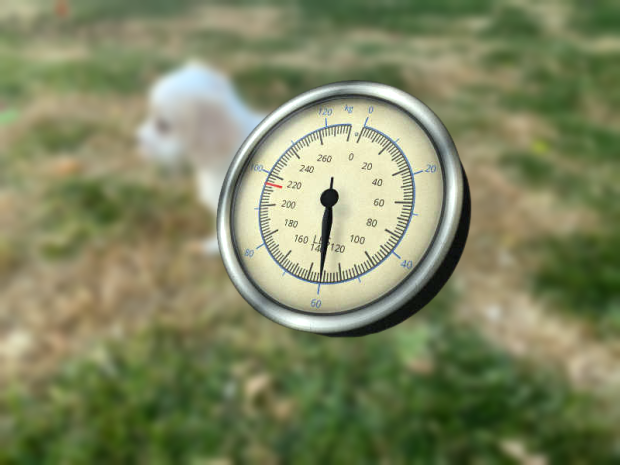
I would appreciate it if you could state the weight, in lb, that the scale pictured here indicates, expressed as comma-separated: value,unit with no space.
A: 130,lb
